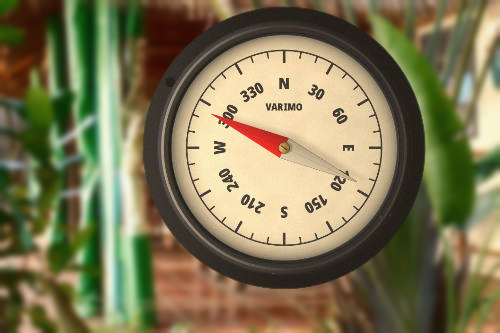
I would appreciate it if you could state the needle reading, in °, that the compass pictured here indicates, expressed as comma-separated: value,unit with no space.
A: 295,°
